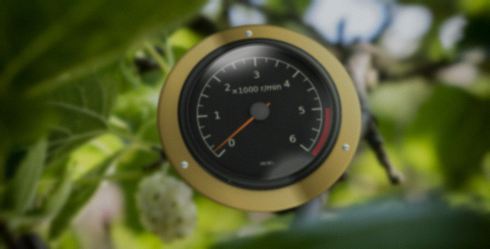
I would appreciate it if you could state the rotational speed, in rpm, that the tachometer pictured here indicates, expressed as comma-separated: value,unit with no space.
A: 125,rpm
